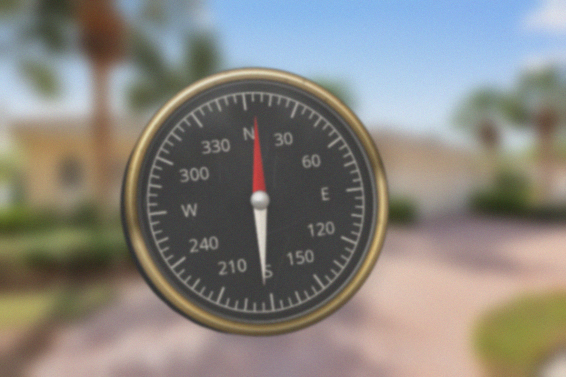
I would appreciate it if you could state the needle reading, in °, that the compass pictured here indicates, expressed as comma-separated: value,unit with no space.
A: 5,°
